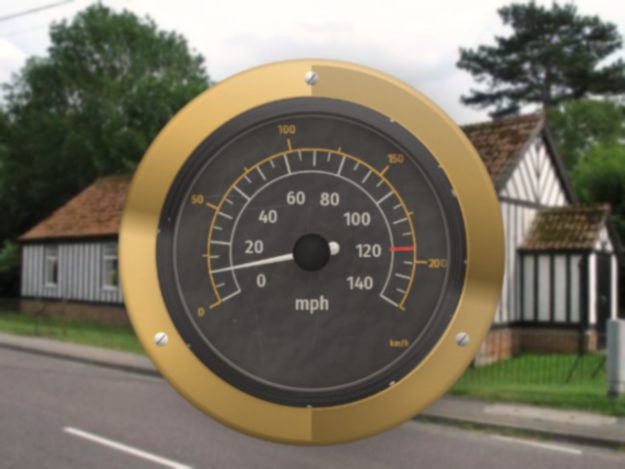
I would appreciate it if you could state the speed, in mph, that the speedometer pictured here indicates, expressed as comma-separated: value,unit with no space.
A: 10,mph
